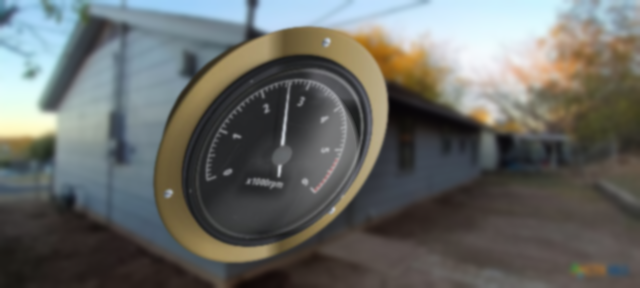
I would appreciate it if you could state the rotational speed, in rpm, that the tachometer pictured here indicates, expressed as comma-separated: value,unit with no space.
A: 2500,rpm
